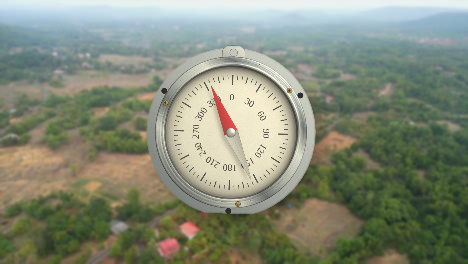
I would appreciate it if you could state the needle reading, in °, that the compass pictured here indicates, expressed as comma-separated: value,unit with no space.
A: 335,°
